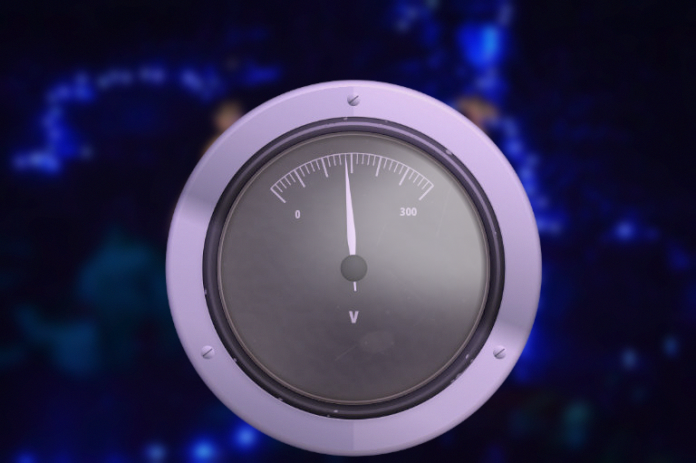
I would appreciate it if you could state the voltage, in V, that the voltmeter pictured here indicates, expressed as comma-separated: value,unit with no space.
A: 140,V
